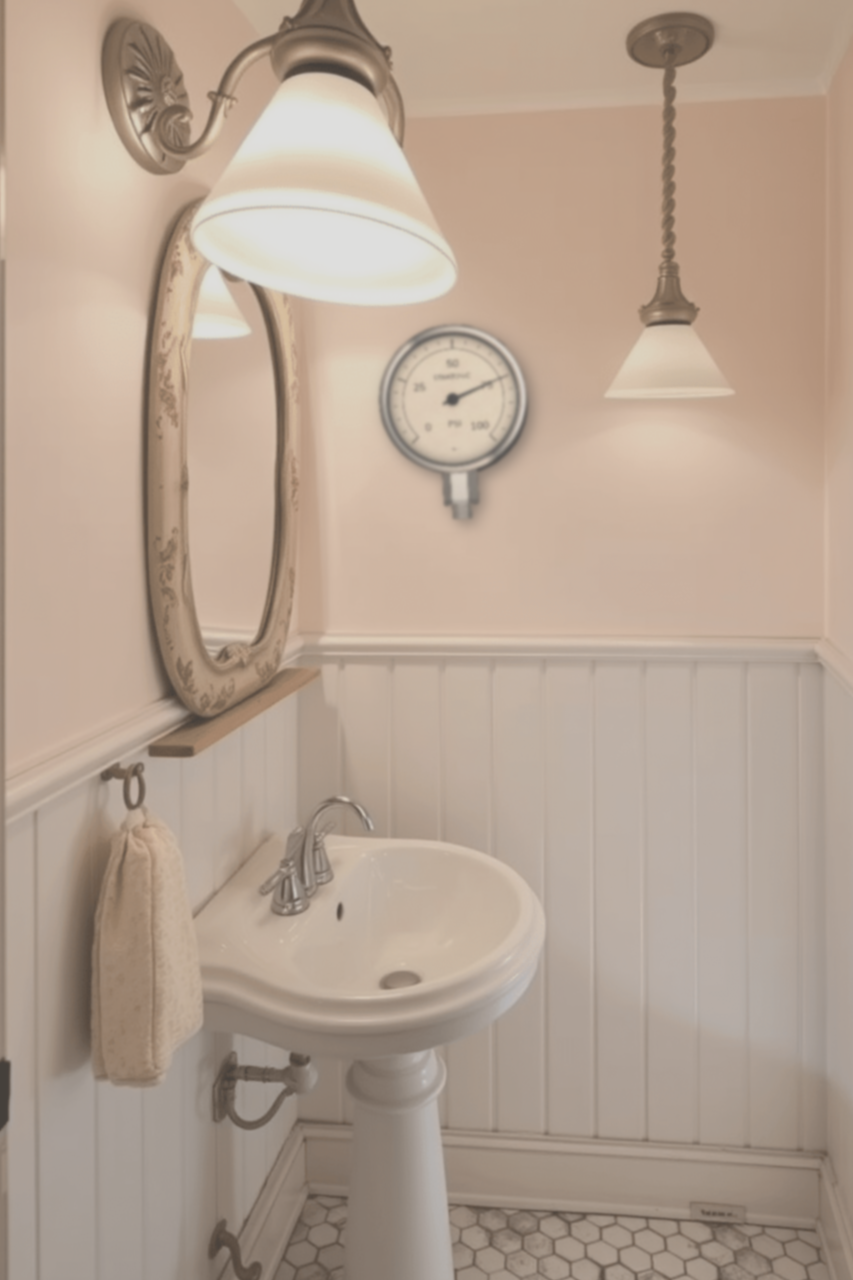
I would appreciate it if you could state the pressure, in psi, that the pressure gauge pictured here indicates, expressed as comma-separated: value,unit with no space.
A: 75,psi
